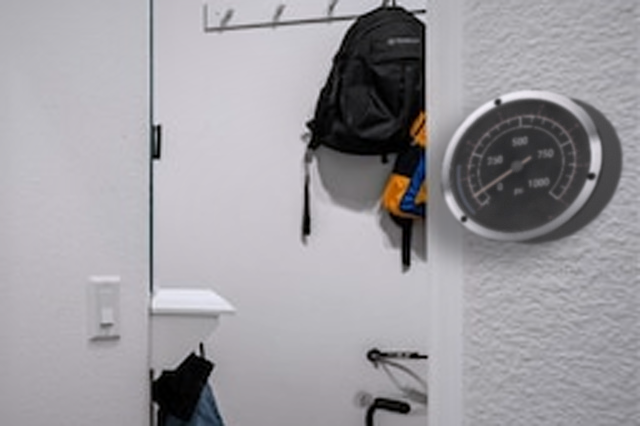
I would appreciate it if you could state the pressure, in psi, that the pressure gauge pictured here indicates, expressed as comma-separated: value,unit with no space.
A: 50,psi
